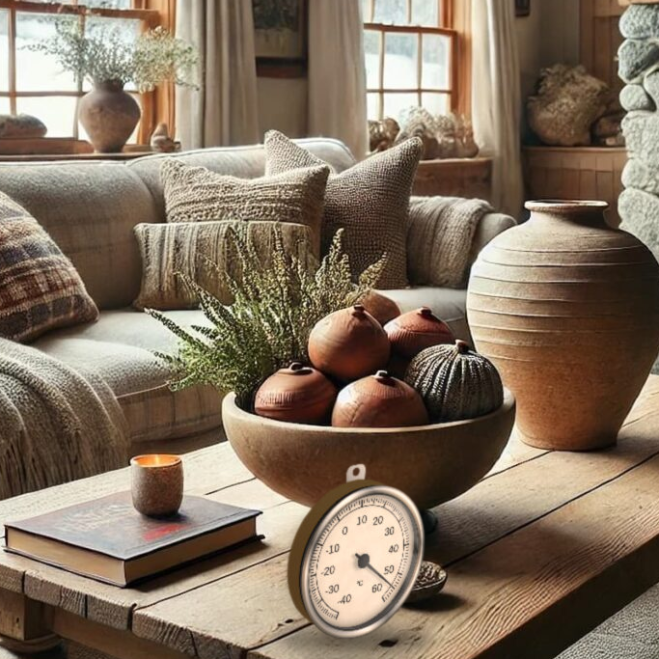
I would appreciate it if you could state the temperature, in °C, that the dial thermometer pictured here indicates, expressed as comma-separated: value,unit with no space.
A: 55,°C
